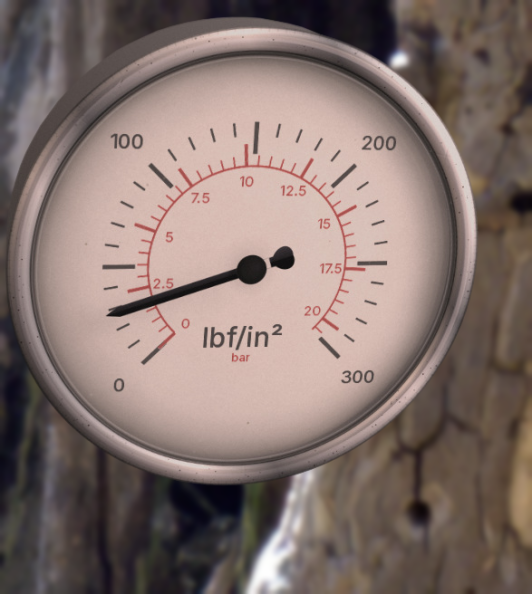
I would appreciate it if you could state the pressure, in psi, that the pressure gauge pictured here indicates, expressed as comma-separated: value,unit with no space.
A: 30,psi
